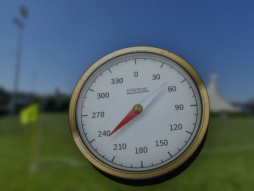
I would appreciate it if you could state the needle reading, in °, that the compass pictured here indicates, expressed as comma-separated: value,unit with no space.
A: 230,°
